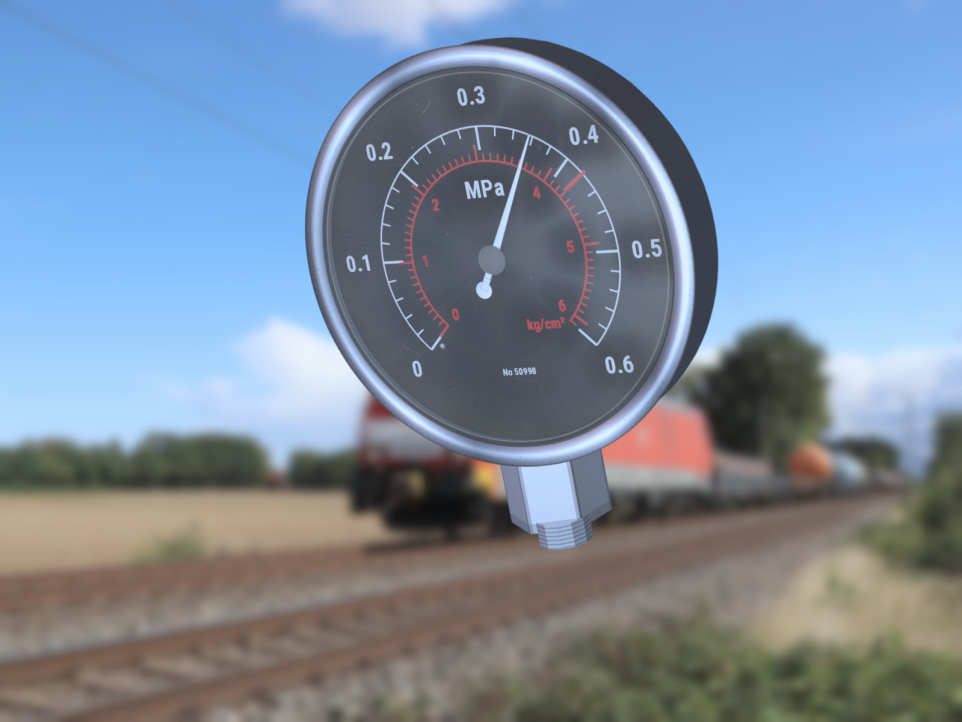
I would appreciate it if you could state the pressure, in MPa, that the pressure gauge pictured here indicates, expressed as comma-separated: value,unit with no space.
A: 0.36,MPa
